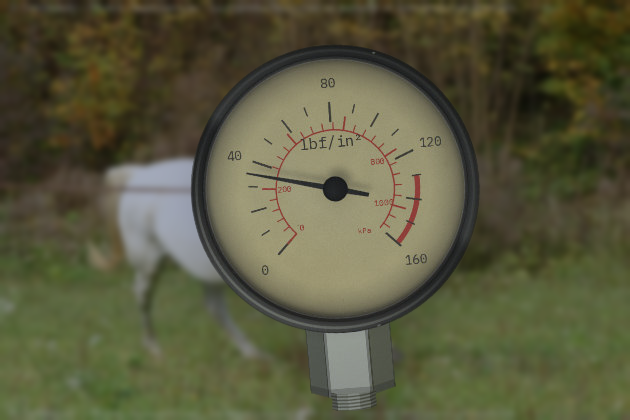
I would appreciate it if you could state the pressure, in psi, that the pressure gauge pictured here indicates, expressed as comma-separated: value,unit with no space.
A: 35,psi
